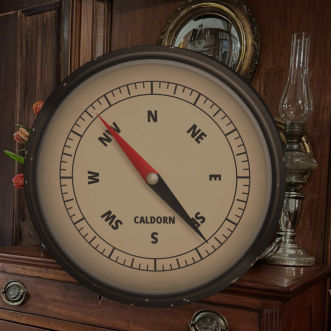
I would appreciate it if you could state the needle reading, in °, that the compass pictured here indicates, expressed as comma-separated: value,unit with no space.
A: 320,°
